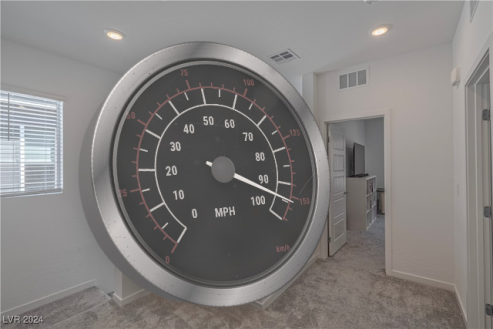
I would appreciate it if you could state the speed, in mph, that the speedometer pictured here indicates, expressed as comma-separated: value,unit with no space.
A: 95,mph
